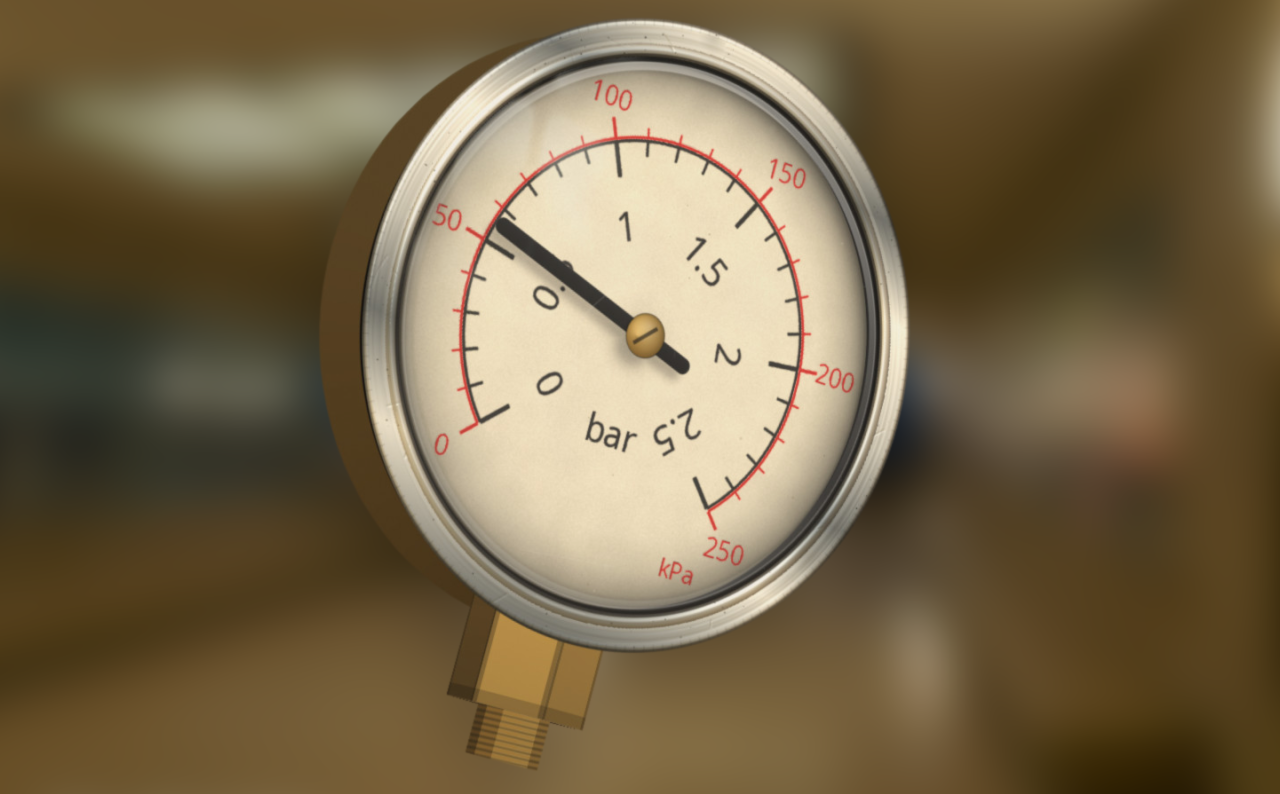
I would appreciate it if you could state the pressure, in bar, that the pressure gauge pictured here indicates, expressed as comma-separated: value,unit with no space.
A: 0.55,bar
